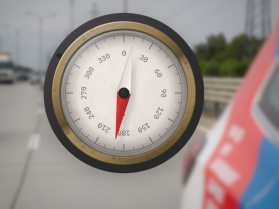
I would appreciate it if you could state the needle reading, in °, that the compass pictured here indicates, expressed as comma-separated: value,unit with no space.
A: 190,°
